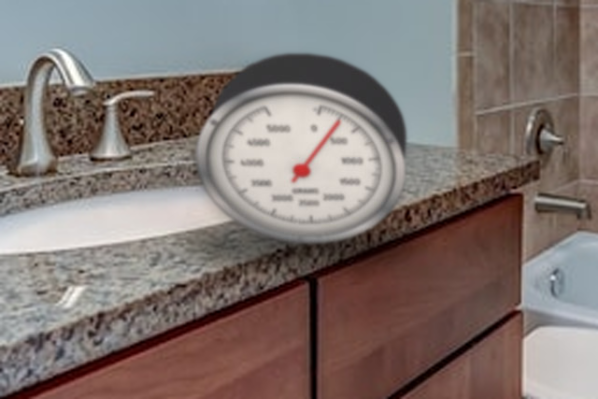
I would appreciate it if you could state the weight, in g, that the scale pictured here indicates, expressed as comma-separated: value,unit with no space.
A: 250,g
